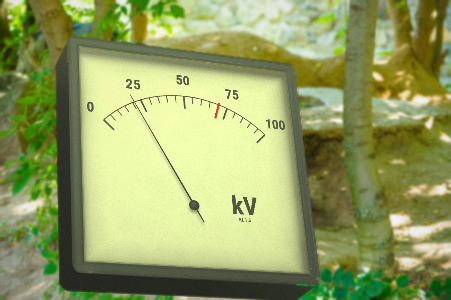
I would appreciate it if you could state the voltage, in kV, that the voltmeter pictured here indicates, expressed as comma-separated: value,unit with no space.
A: 20,kV
